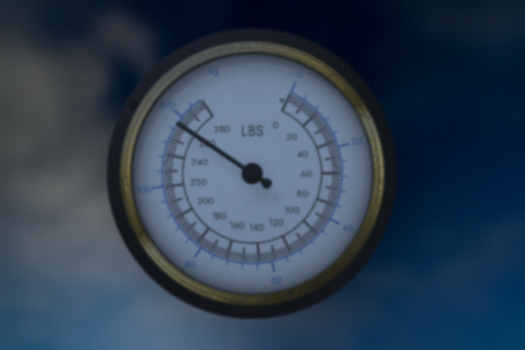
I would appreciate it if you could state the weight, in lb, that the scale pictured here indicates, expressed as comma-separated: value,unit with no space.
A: 260,lb
